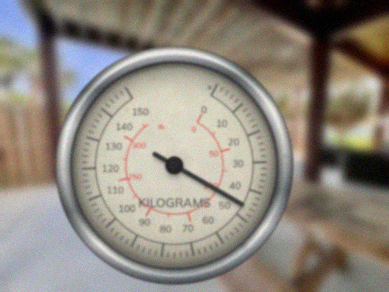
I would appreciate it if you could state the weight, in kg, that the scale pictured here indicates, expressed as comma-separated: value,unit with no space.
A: 46,kg
